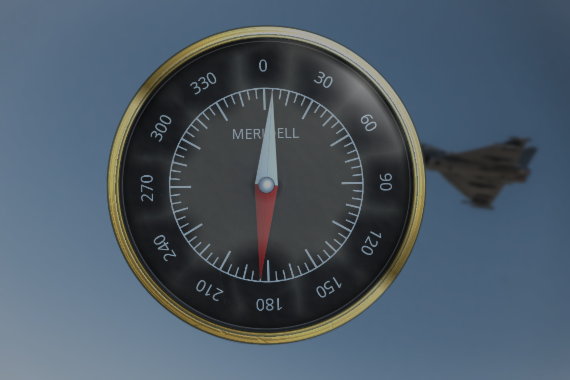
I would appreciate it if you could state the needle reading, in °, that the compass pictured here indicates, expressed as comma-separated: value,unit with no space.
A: 185,°
